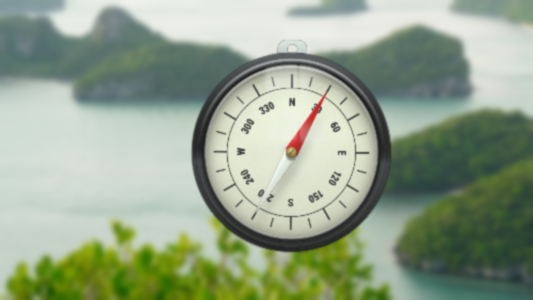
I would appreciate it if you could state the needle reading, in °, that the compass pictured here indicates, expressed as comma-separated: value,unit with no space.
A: 30,°
